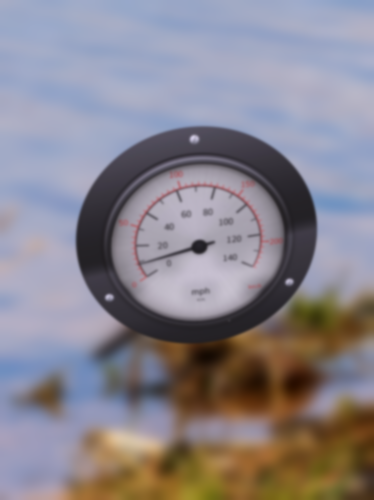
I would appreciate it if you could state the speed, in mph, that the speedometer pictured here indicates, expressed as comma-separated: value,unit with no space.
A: 10,mph
